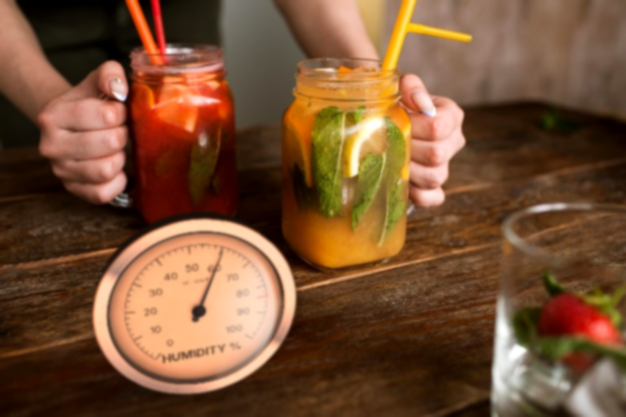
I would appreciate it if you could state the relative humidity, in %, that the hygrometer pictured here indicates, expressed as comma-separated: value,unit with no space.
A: 60,%
